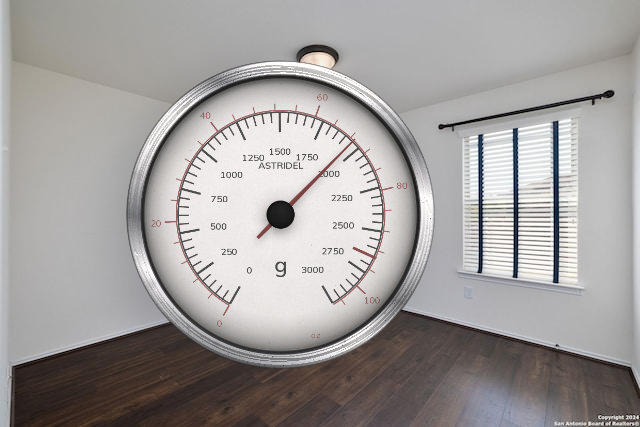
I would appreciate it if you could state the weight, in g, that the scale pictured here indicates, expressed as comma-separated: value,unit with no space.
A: 1950,g
